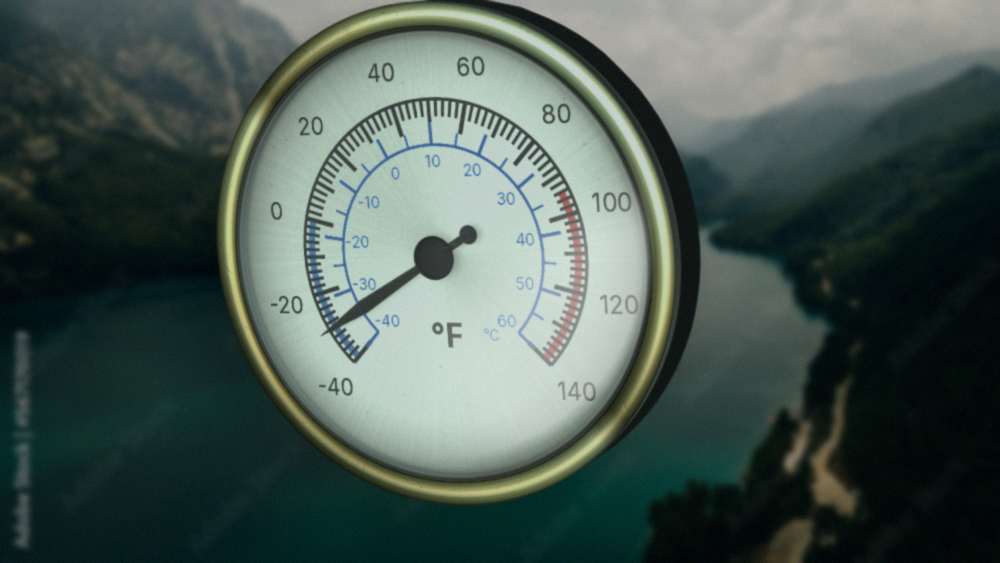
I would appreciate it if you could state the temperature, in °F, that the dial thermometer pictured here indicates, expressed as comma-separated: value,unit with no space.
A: -30,°F
